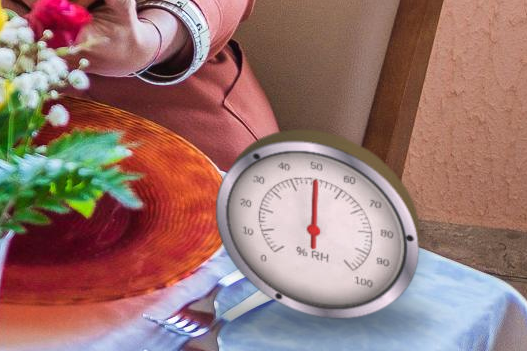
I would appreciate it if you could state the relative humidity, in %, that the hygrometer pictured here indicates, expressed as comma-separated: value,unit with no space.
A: 50,%
